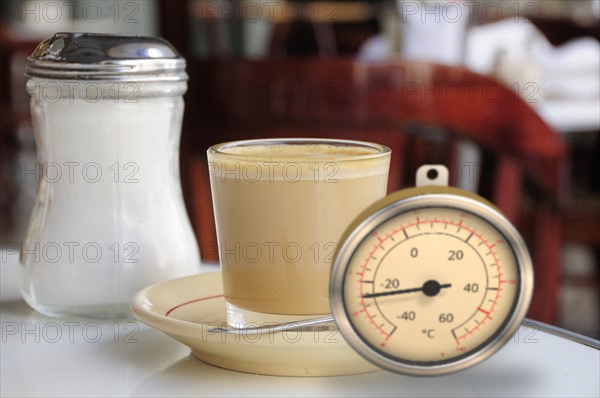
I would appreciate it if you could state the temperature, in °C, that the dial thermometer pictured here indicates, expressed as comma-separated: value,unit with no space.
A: -24,°C
